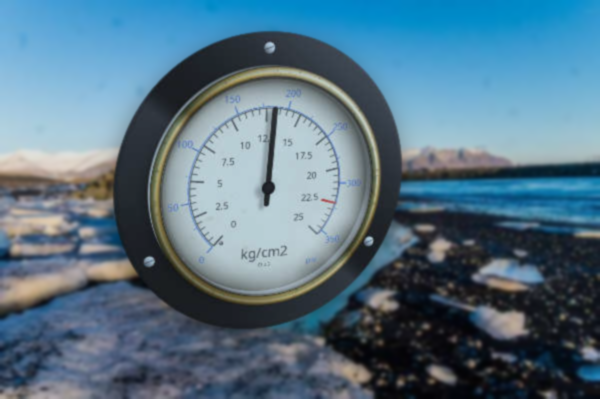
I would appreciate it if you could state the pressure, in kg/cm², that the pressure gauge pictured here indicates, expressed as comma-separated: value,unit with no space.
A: 13,kg/cm²
